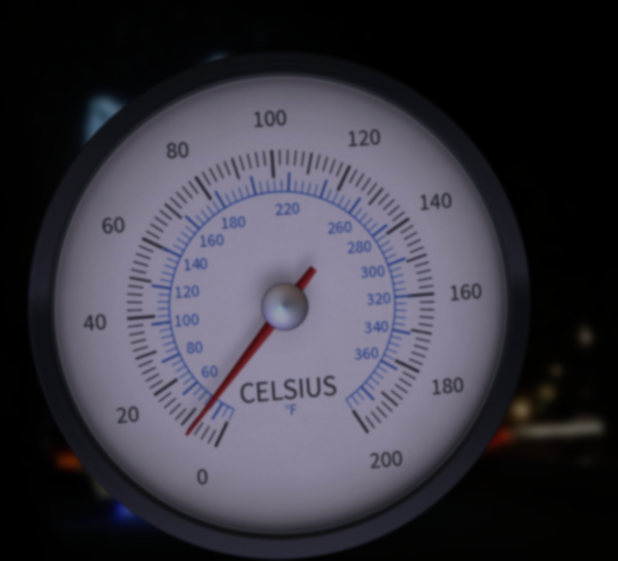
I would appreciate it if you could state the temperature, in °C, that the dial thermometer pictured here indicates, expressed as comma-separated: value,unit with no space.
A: 8,°C
